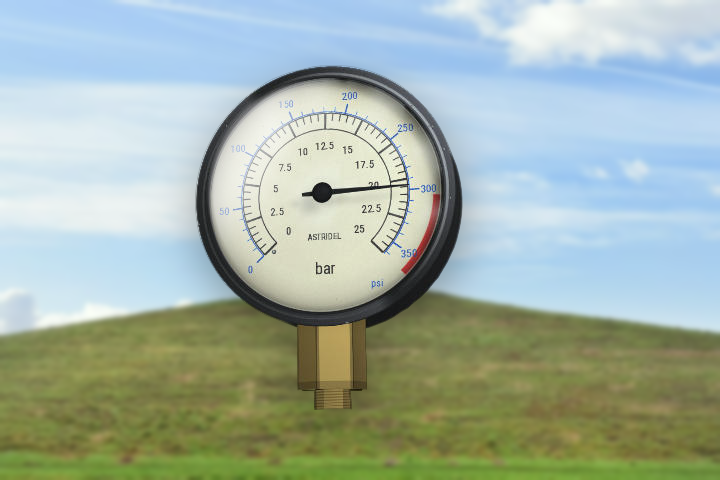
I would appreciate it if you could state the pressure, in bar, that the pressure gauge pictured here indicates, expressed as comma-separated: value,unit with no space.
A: 20.5,bar
